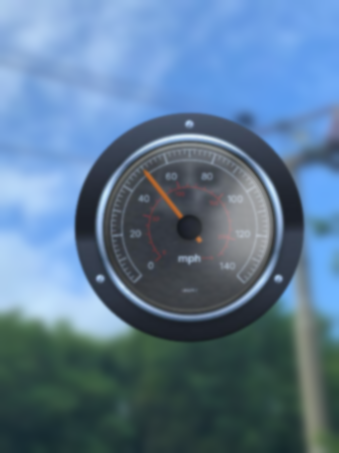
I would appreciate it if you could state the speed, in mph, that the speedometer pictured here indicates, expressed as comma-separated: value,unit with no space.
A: 50,mph
